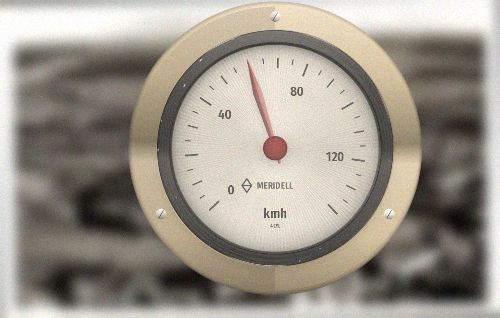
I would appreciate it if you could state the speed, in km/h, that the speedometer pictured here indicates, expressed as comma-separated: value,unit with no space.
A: 60,km/h
